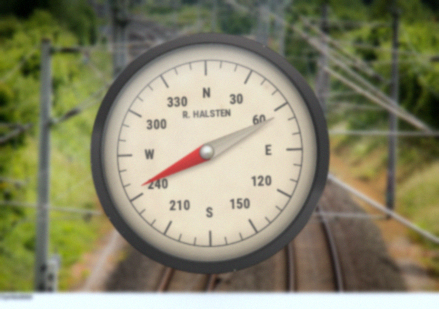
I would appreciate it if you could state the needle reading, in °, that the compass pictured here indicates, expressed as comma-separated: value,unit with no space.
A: 245,°
